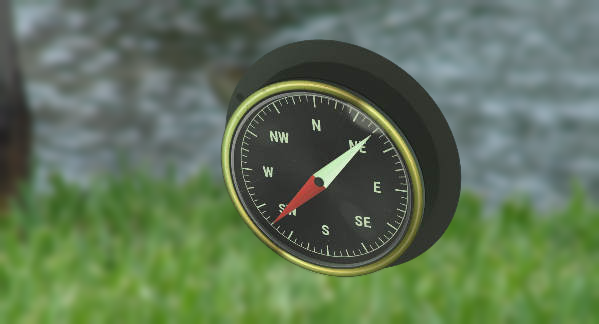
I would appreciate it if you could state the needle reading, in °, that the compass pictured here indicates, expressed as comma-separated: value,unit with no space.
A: 225,°
